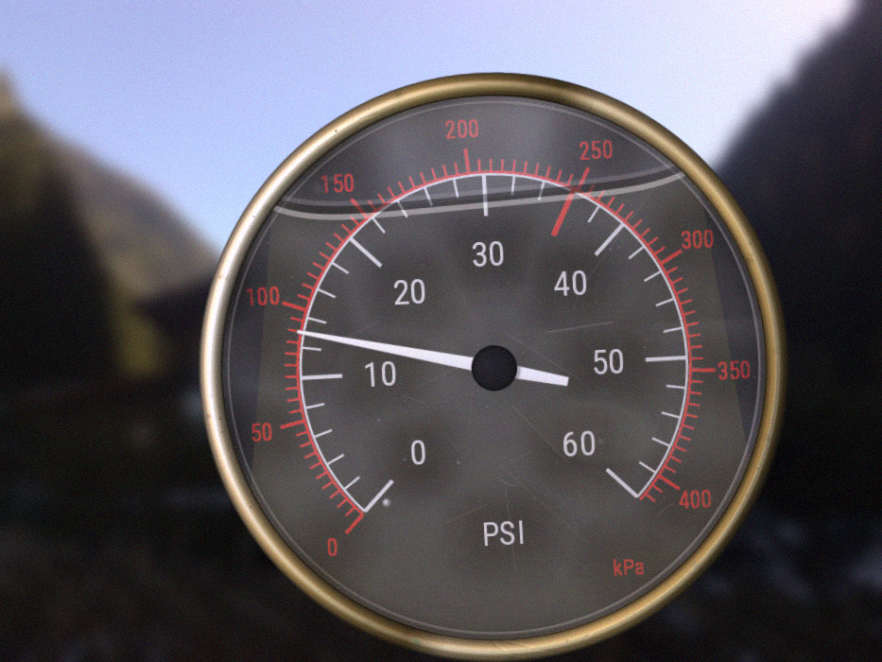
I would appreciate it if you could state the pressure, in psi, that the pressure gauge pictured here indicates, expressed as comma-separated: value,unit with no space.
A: 13,psi
